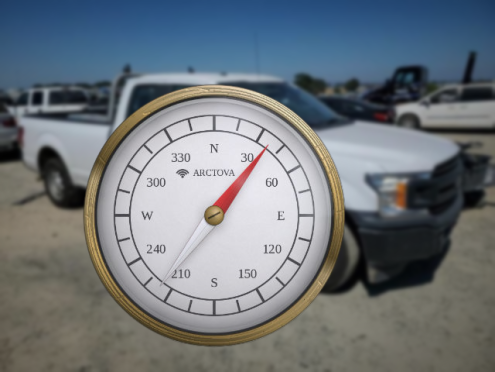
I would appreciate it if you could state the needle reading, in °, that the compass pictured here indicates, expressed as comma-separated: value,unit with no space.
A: 37.5,°
